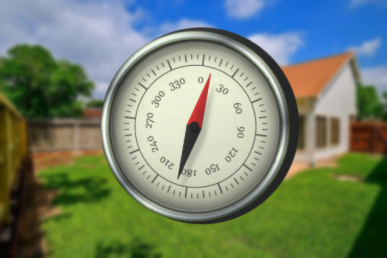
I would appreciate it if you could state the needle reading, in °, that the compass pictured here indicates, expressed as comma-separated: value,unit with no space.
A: 10,°
